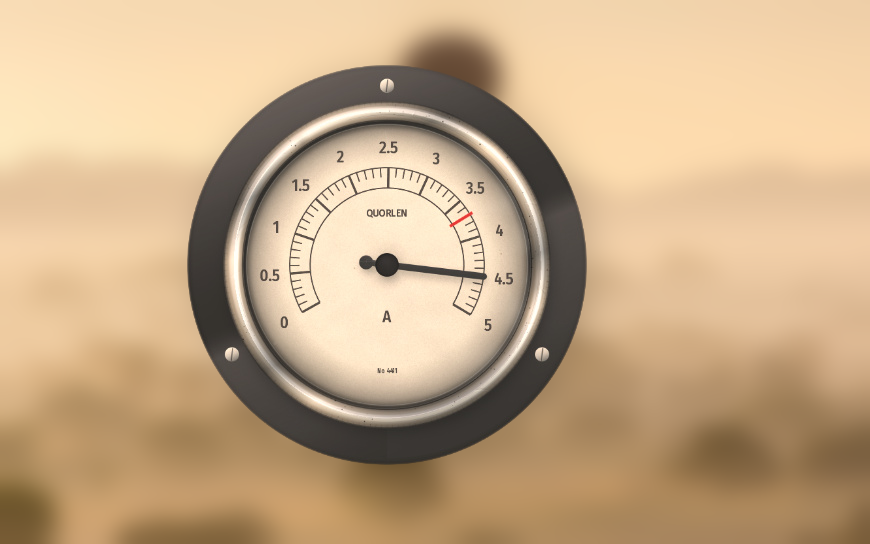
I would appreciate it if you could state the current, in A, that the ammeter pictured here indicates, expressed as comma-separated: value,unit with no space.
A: 4.5,A
